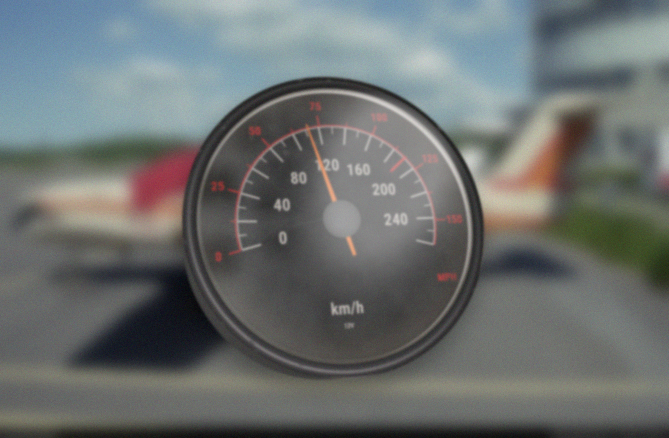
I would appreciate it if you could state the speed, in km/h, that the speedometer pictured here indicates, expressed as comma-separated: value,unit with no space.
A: 110,km/h
